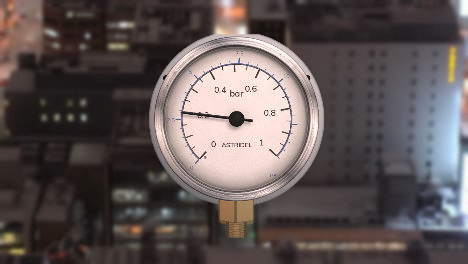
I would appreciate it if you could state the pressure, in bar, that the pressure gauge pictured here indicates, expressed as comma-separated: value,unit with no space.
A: 0.2,bar
